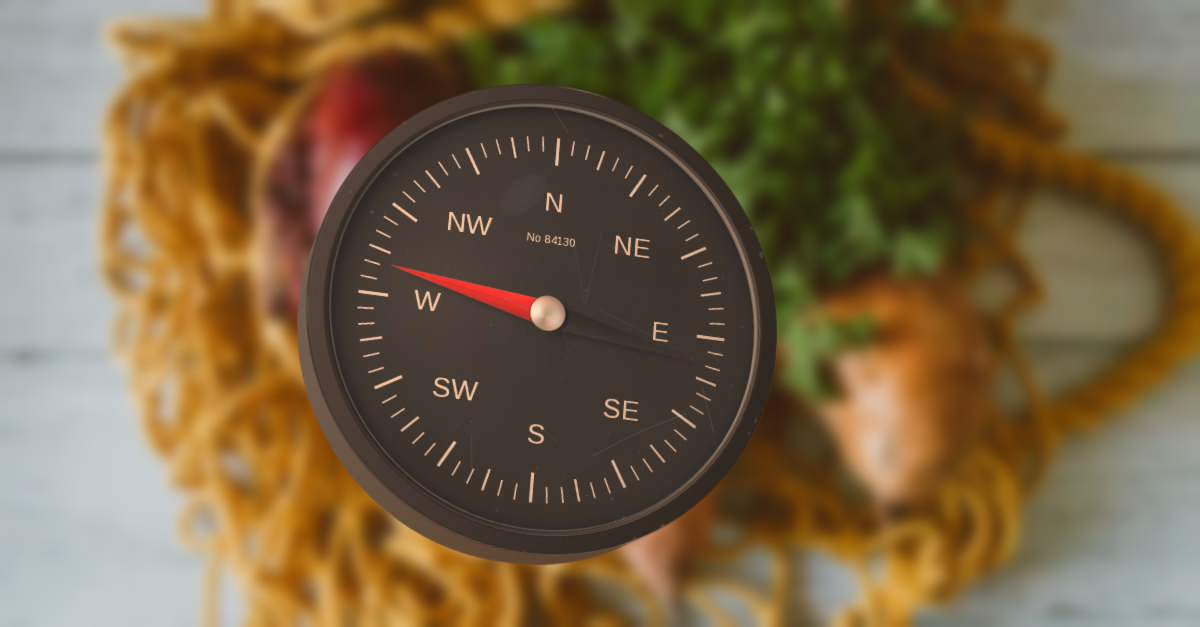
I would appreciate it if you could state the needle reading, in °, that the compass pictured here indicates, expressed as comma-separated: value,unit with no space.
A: 280,°
